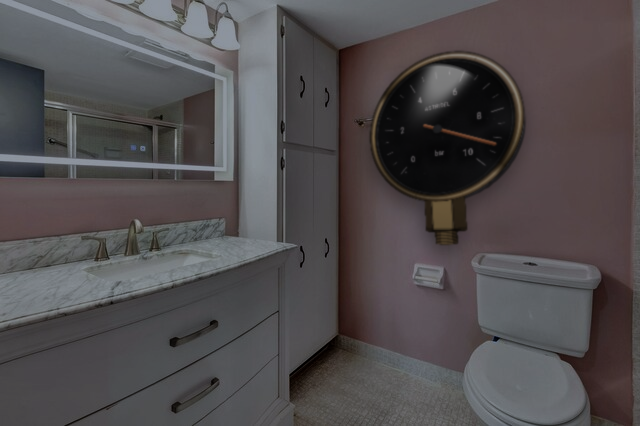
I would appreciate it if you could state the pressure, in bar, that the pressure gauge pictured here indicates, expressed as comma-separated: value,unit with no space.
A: 9.25,bar
